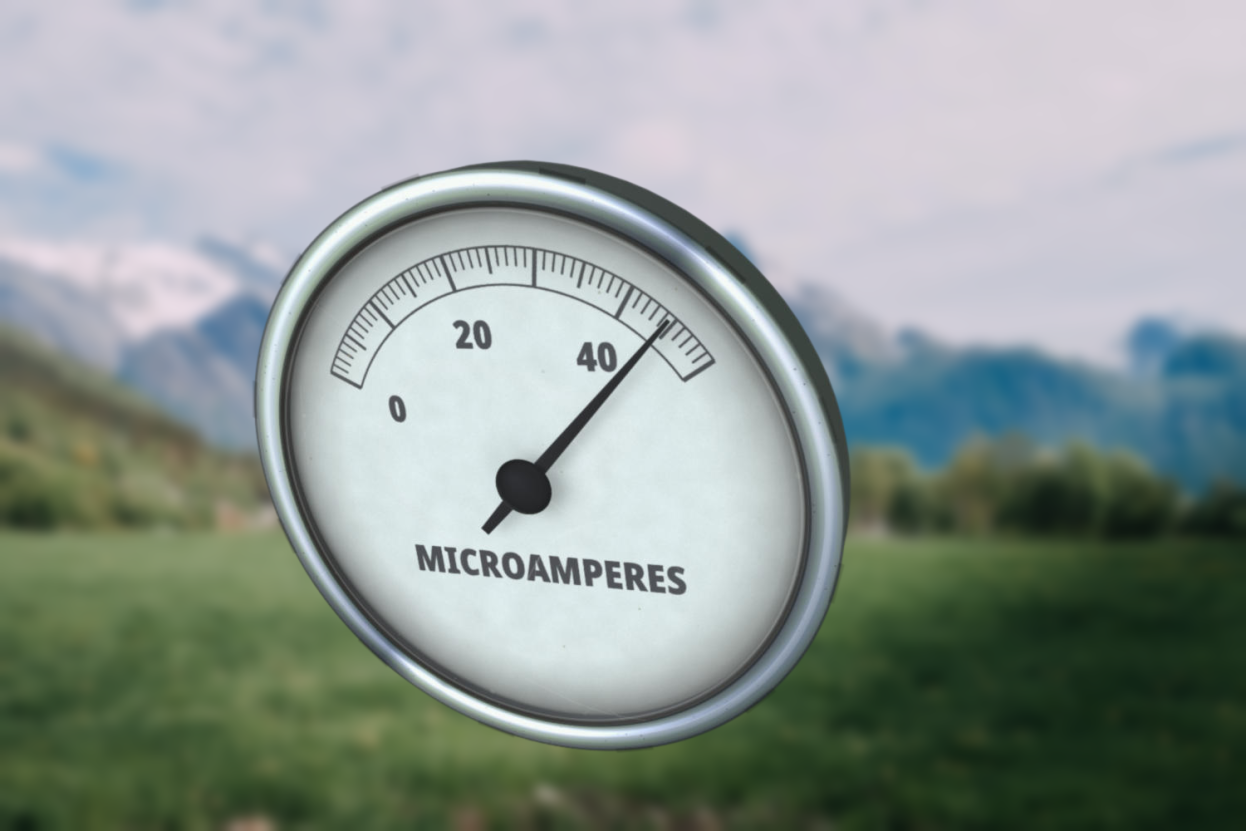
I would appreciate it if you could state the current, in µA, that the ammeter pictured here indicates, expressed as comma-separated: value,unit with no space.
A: 44.5,µA
